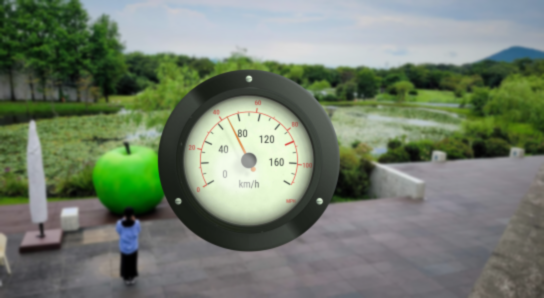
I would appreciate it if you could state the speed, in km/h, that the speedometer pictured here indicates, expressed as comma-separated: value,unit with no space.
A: 70,km/h
